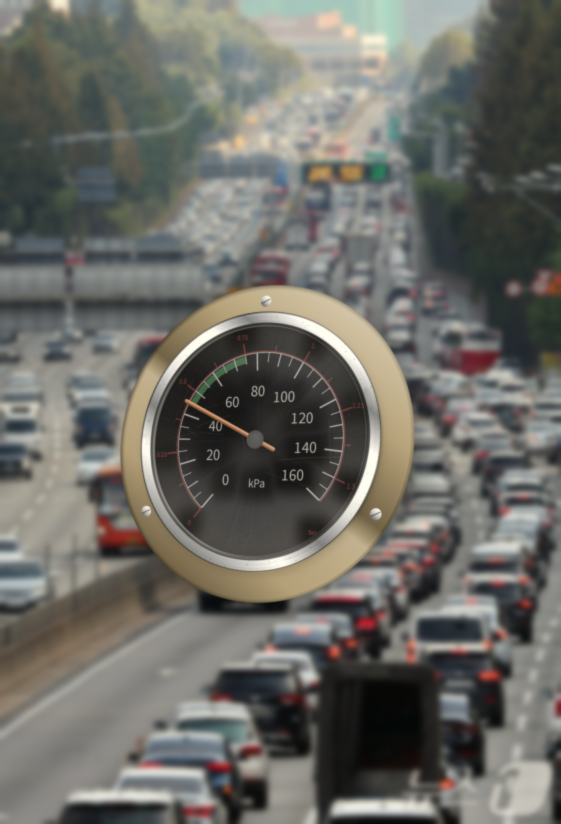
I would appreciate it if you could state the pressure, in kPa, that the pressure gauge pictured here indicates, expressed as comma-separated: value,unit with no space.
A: 45,kPa
